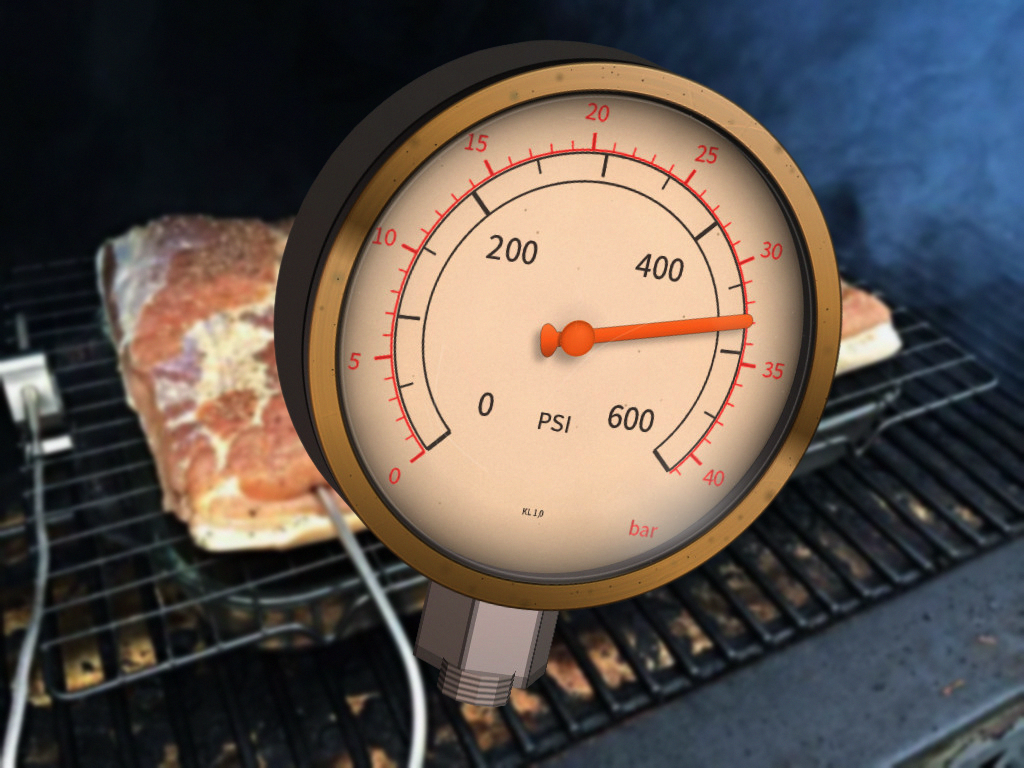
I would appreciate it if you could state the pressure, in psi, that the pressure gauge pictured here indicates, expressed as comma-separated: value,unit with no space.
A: 475,psi
